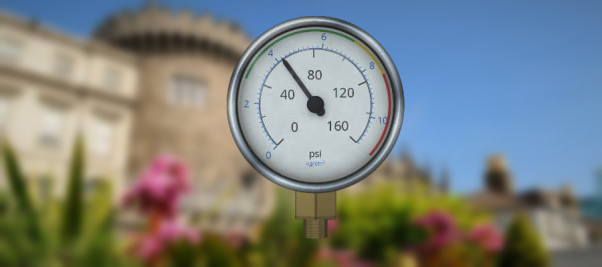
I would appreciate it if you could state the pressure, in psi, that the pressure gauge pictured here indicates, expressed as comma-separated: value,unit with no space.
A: 60,psi
